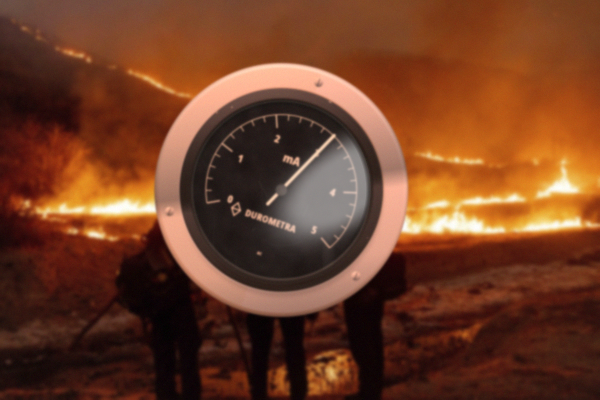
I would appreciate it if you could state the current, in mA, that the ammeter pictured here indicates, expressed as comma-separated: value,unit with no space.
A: 3,mA
